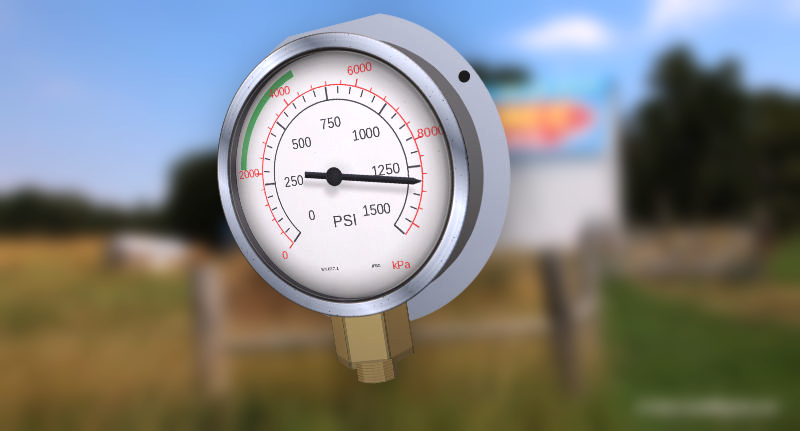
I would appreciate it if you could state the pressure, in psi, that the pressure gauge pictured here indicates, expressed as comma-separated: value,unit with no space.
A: 1300,psi
